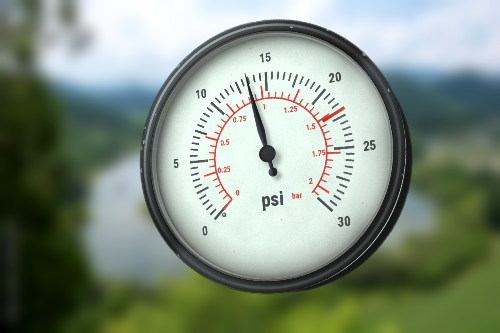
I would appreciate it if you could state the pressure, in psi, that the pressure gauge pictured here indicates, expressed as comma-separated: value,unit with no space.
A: 13.5,psi
